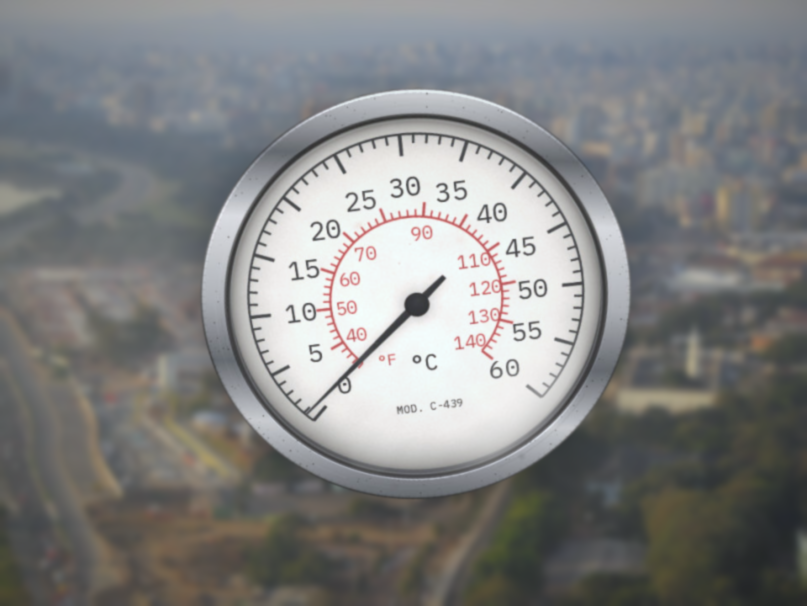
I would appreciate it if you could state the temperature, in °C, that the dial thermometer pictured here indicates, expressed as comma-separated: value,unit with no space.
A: 1,°C
